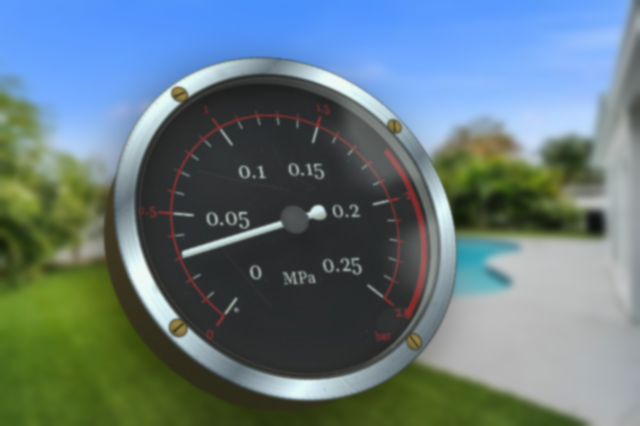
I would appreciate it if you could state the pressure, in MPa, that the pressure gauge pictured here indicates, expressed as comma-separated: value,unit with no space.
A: 0.03,MPa
